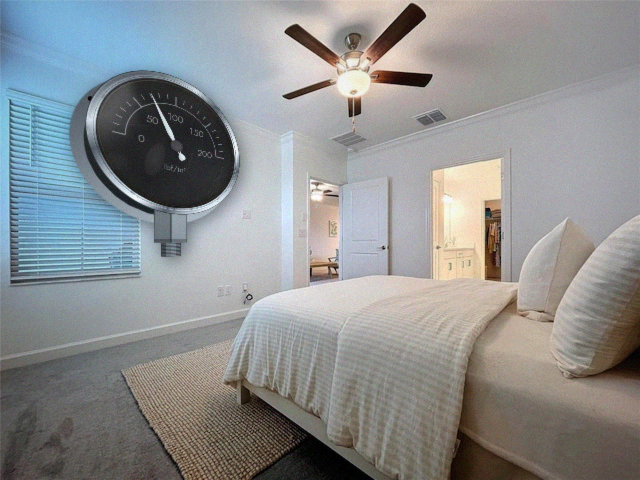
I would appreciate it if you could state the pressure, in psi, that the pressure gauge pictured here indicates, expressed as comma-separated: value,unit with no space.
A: 70,psi
